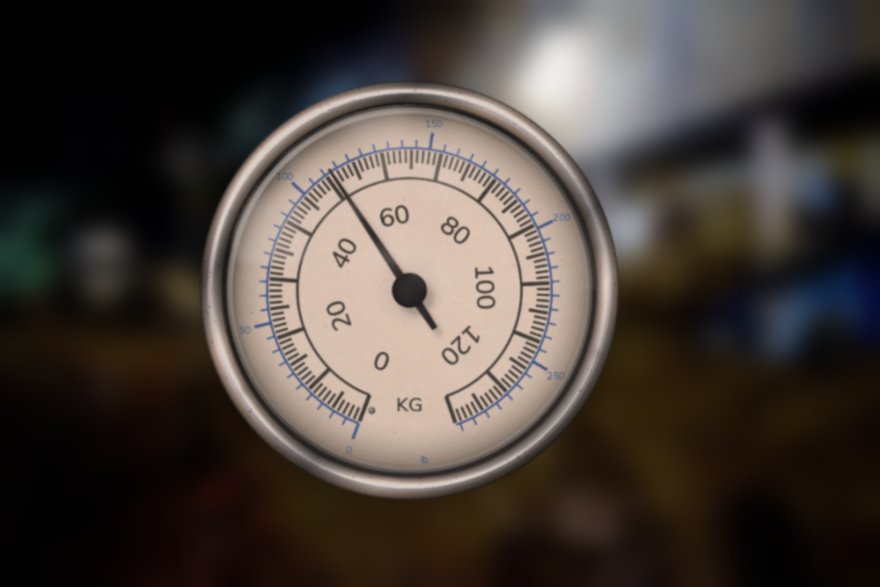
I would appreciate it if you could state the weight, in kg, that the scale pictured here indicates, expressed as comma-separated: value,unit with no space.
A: 51,kg
